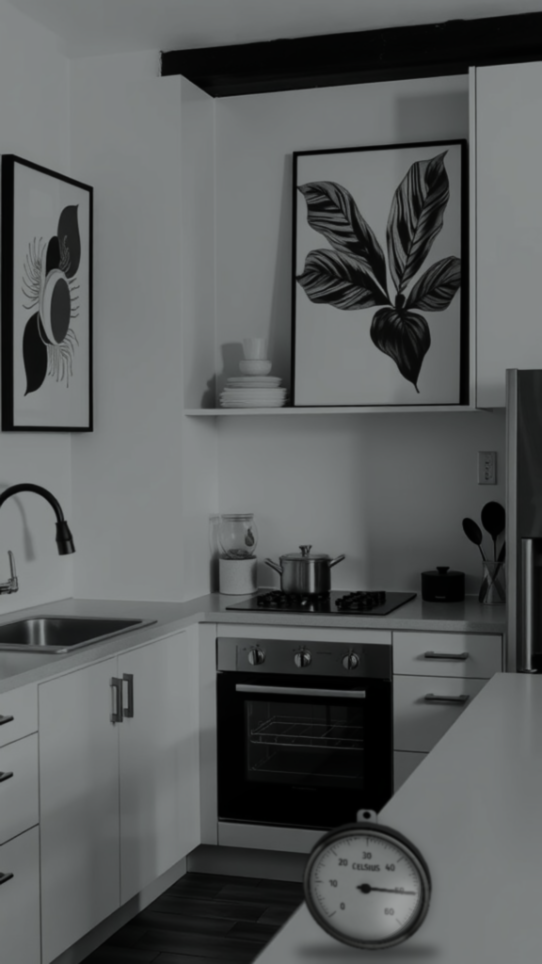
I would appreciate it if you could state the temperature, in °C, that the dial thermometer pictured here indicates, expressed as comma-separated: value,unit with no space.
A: 50,°C
